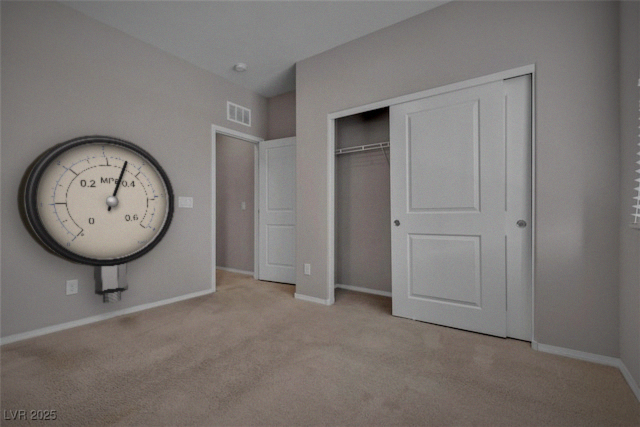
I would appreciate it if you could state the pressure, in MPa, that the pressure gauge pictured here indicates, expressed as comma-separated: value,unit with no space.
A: 0.35,MPa
